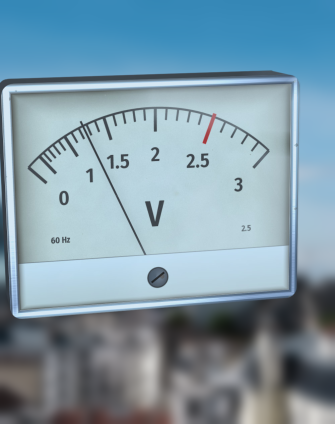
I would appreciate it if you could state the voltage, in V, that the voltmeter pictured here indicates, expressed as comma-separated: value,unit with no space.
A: 1.25,V
